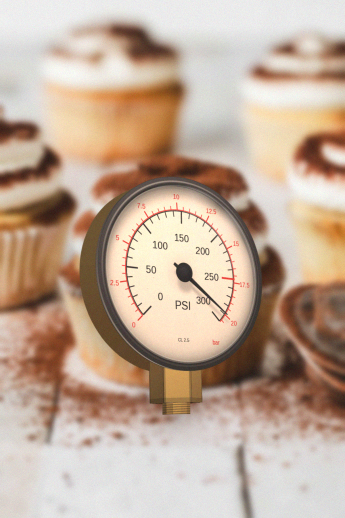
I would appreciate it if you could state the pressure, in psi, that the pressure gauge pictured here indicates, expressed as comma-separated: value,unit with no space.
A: 290,psi
